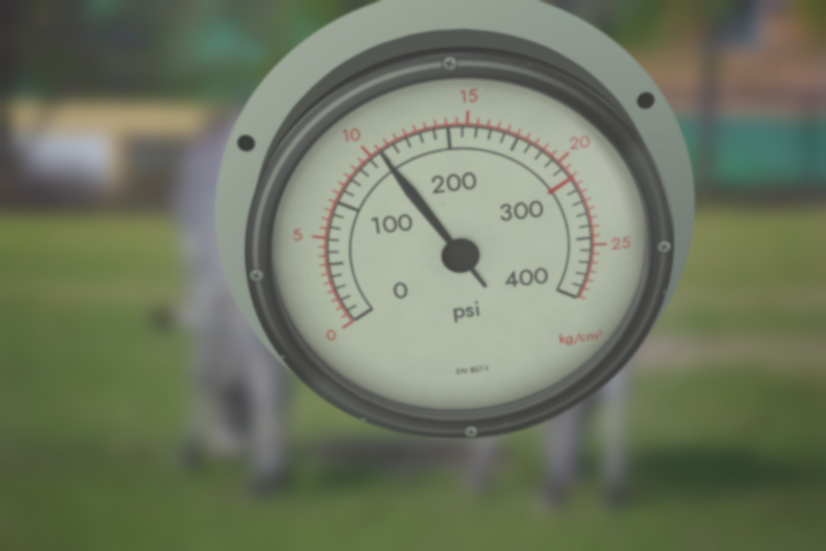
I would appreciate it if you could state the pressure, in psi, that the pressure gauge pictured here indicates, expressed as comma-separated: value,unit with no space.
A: 150,psi
